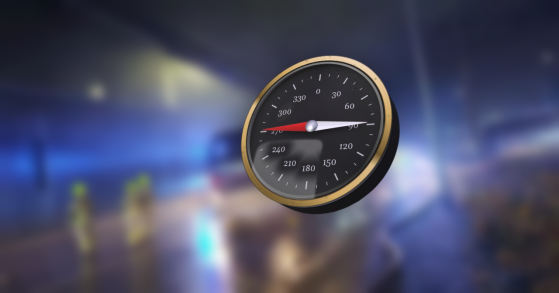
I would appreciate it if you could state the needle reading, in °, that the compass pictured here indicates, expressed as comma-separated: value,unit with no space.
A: 270,°
